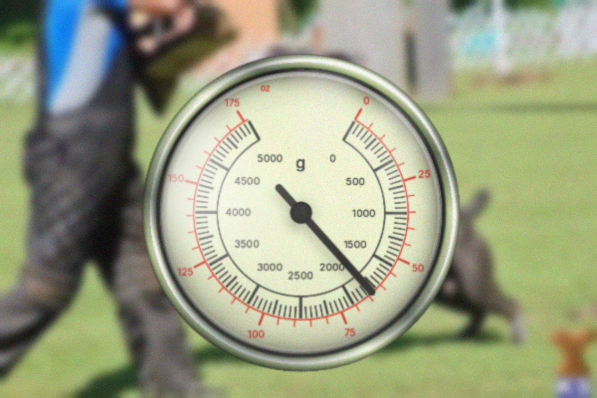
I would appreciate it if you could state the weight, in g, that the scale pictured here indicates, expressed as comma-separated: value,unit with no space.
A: 1800,g
